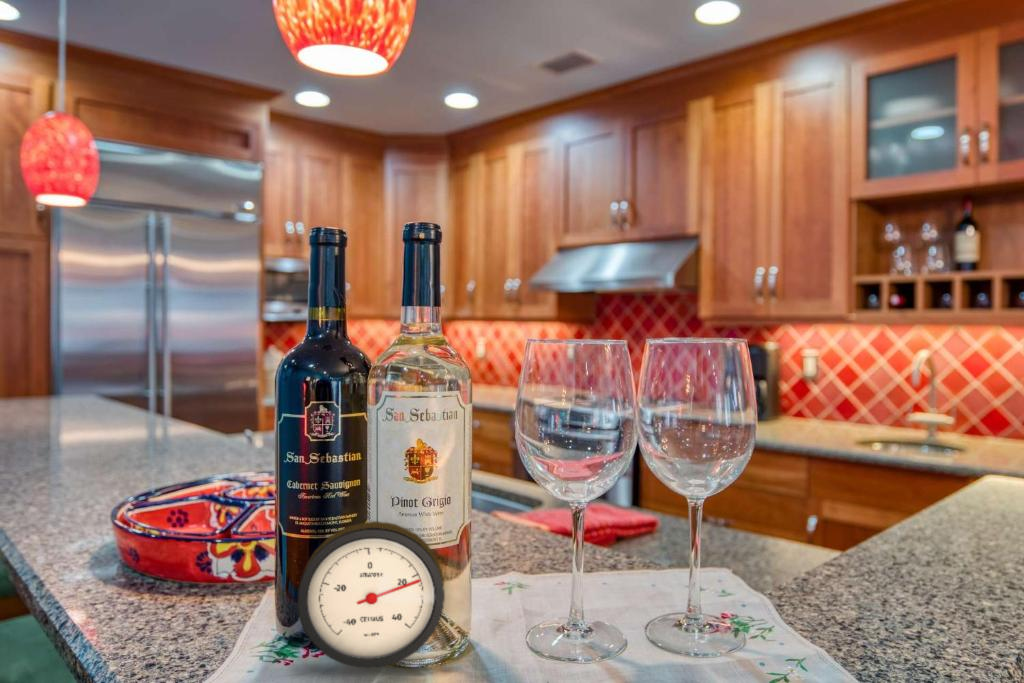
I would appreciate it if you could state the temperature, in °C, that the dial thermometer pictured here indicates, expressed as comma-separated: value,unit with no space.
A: 22,°C
